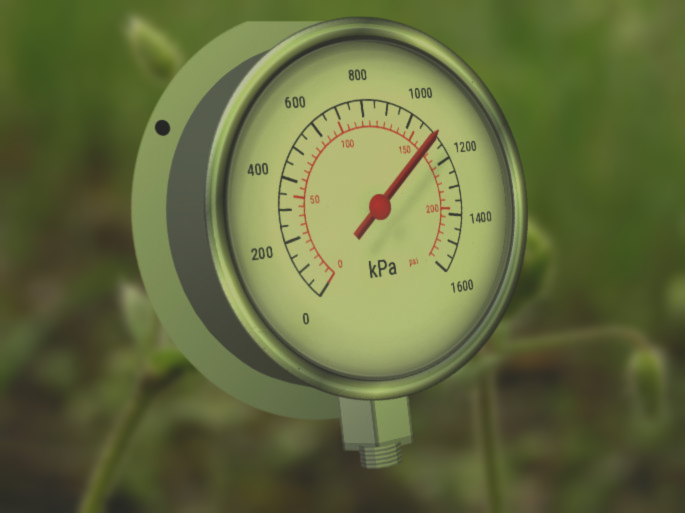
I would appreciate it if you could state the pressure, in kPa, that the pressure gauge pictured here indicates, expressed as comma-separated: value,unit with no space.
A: 1100,kPa
